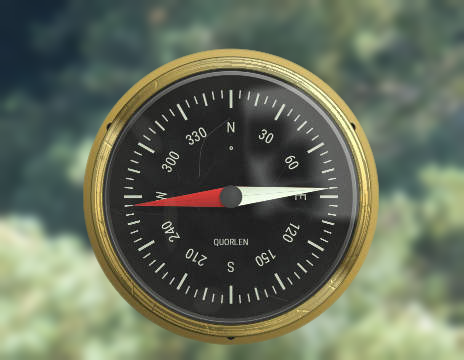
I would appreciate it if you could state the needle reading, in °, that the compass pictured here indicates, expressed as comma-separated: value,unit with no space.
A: 265,°
